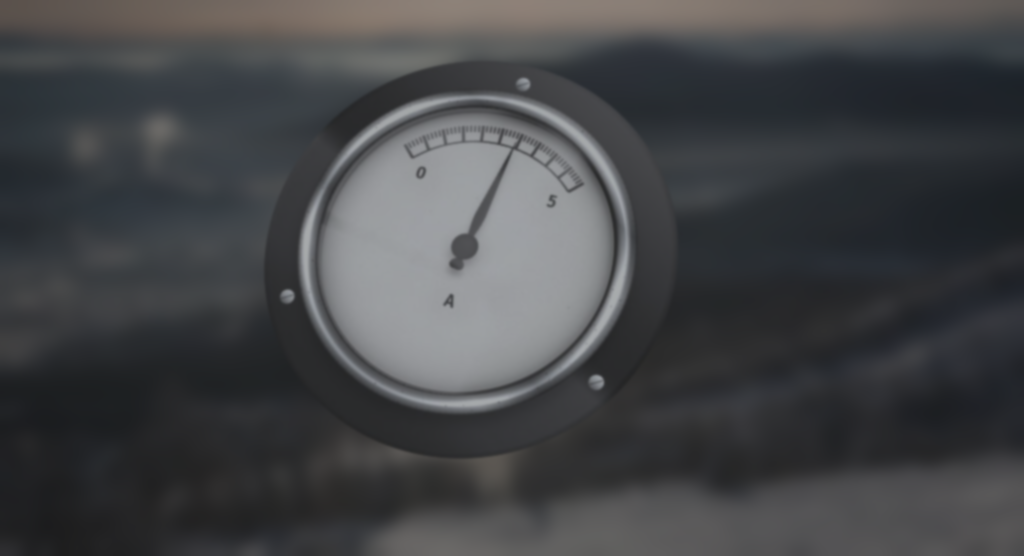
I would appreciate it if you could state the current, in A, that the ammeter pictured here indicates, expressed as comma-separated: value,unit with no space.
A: 3,A
